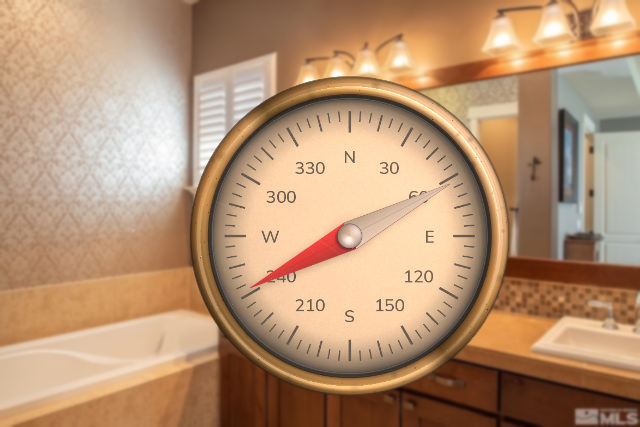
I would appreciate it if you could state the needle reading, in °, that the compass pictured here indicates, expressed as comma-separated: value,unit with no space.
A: 242.5,°
